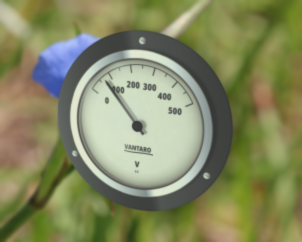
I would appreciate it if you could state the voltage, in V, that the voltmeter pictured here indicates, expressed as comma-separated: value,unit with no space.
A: 75,V
